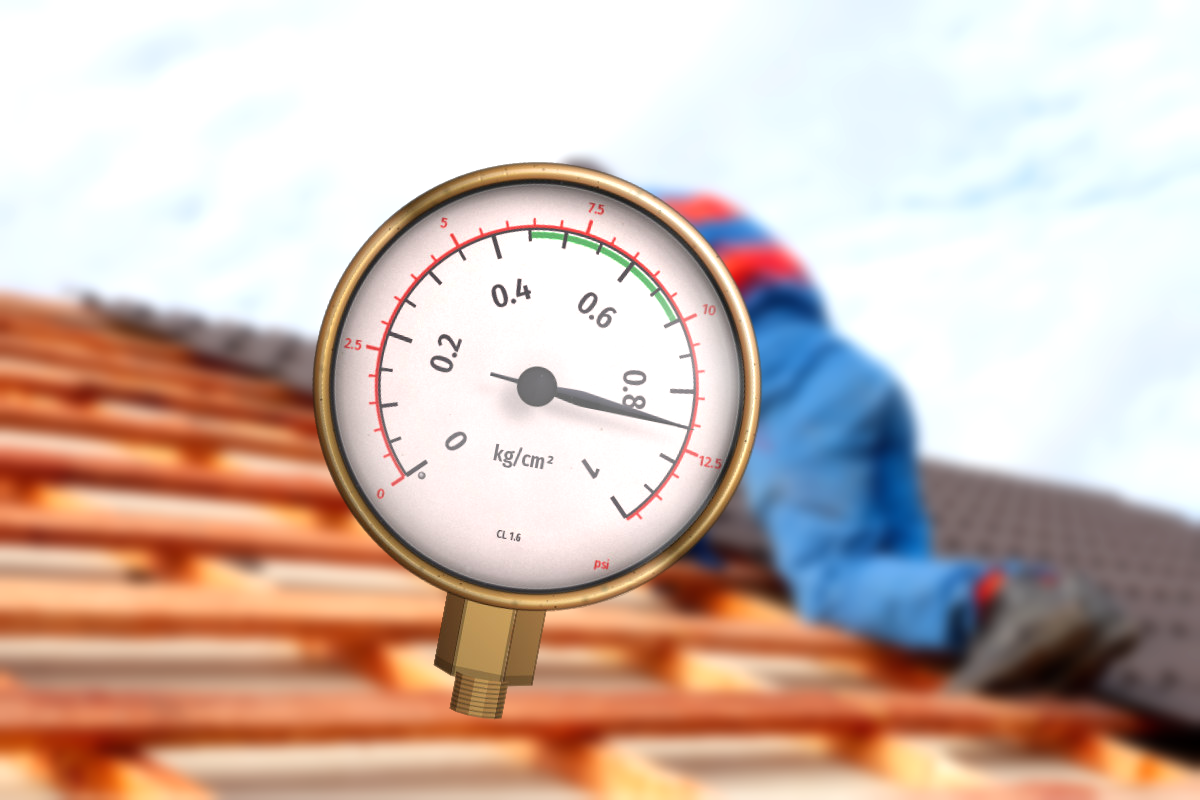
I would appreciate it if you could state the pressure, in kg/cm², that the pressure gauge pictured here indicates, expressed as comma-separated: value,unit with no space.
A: 0.85,kg/cm²
